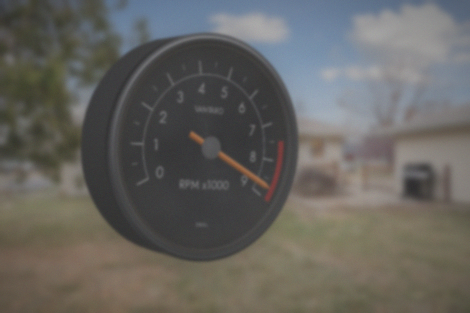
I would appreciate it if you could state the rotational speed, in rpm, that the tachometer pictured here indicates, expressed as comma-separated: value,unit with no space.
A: 8750,rpm
